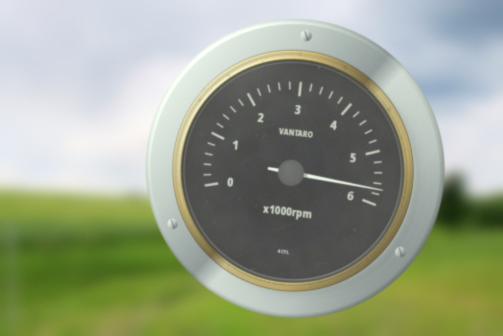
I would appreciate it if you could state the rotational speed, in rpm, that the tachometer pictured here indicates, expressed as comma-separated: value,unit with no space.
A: 5700,rpm
